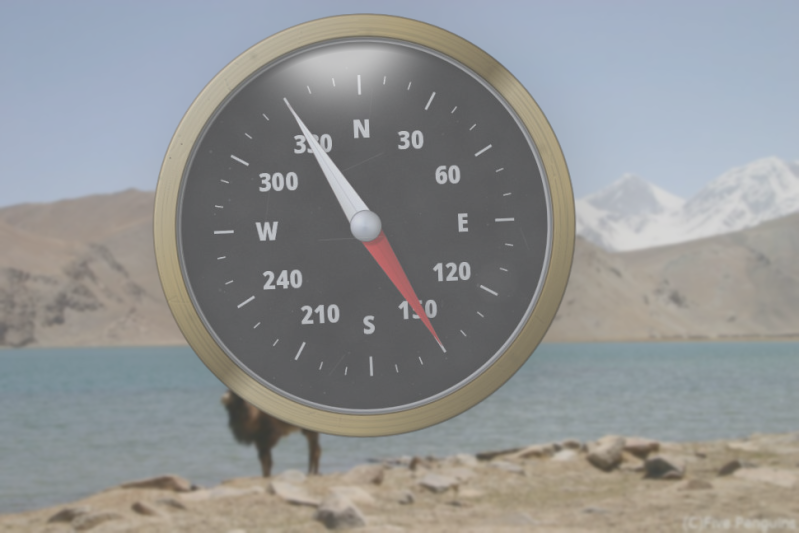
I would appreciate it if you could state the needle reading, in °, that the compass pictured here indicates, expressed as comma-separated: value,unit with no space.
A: 150,°
